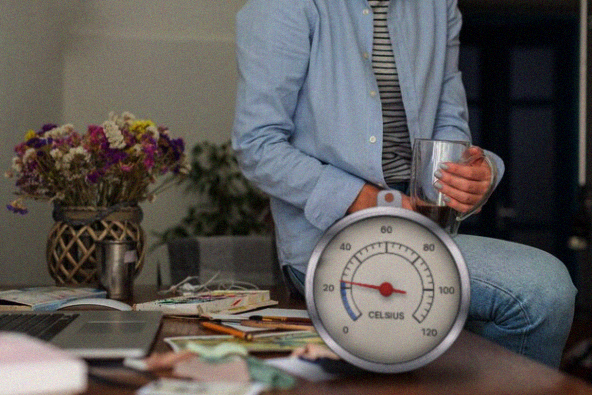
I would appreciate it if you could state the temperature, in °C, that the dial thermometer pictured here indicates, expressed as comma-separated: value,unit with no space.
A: 24,°C
